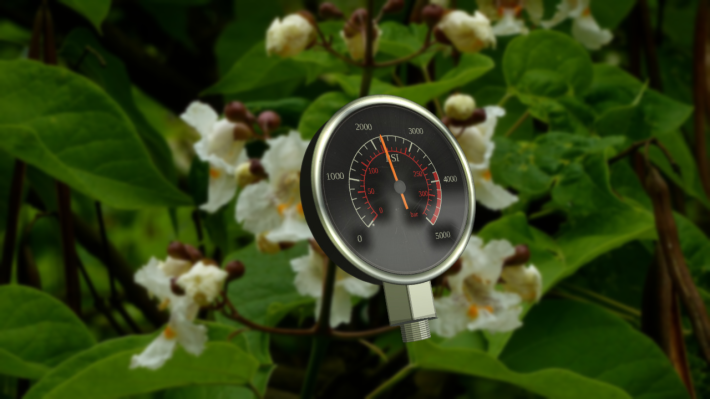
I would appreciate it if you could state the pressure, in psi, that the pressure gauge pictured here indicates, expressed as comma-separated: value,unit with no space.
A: 2200,psi
